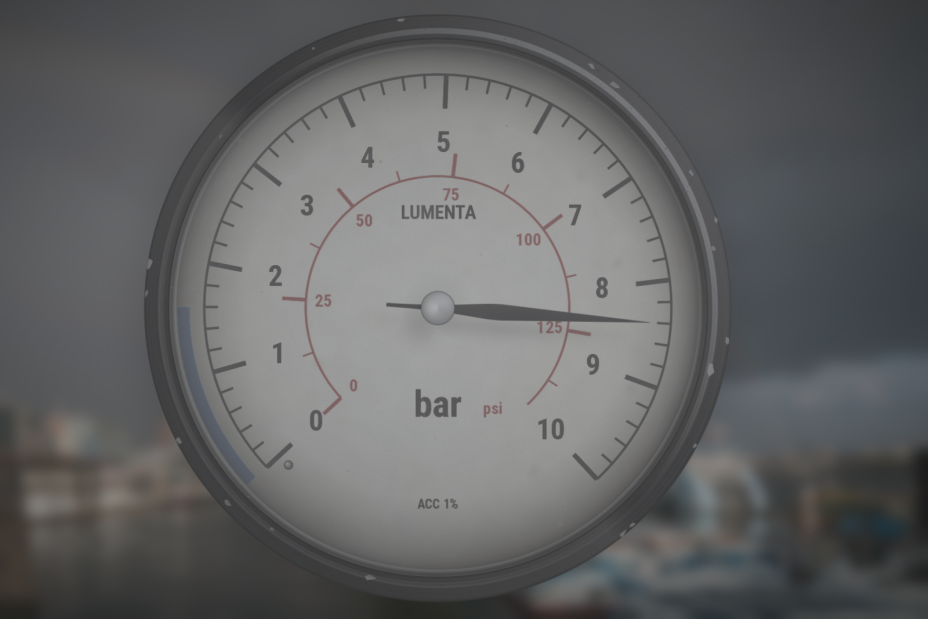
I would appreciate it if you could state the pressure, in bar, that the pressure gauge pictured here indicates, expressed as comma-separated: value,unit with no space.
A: 8.4,bar
